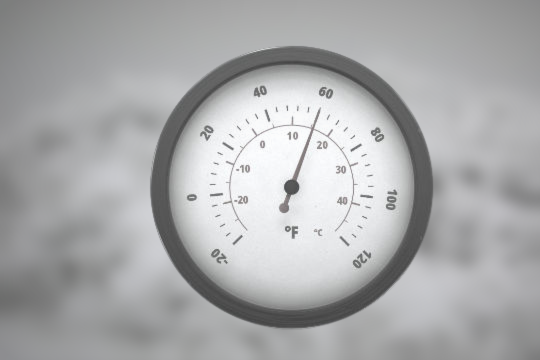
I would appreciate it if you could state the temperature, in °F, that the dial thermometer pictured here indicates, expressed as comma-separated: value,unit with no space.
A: 60,°F
